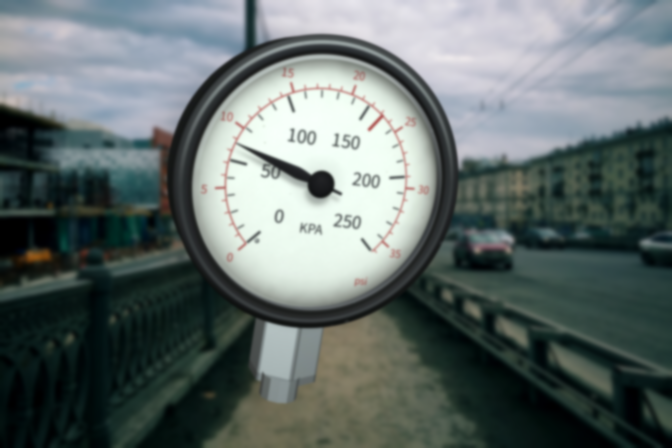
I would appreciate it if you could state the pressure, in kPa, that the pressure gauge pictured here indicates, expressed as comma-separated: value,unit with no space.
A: 60,kPa
